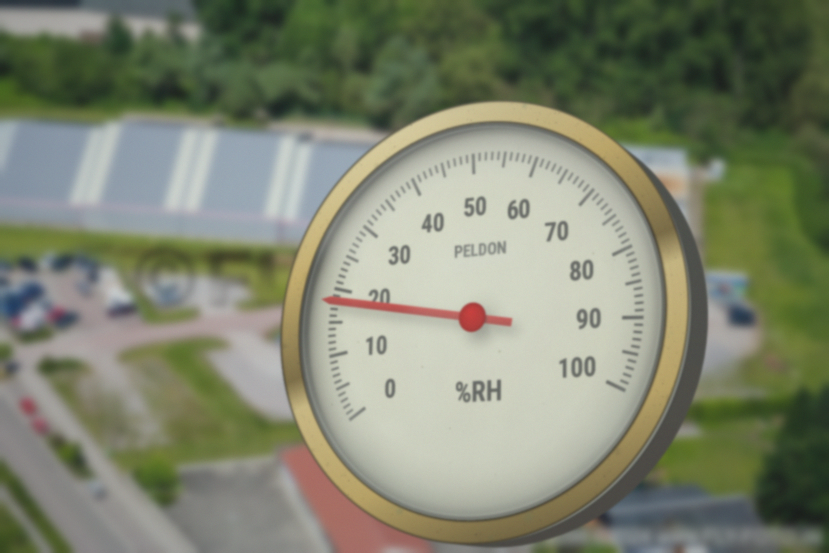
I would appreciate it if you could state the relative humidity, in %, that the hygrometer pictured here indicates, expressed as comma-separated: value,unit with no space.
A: 18,%
